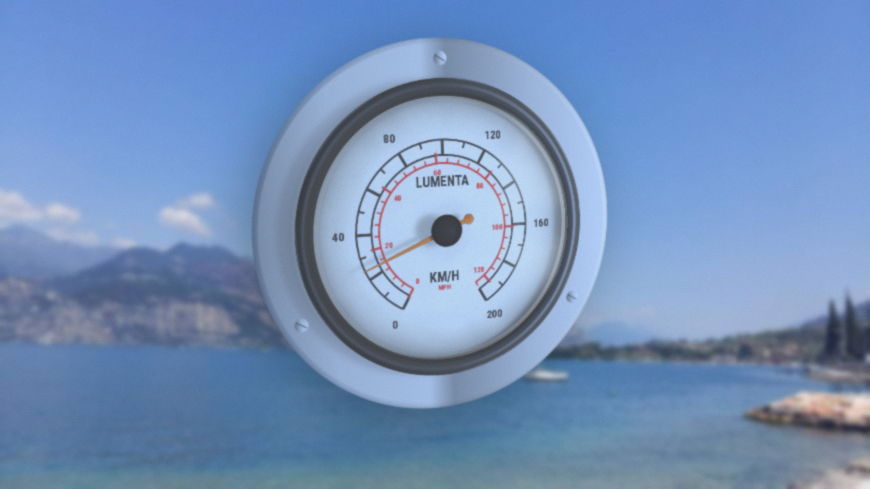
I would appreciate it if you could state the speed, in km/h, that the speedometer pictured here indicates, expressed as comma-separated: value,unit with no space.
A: 25,km/h
